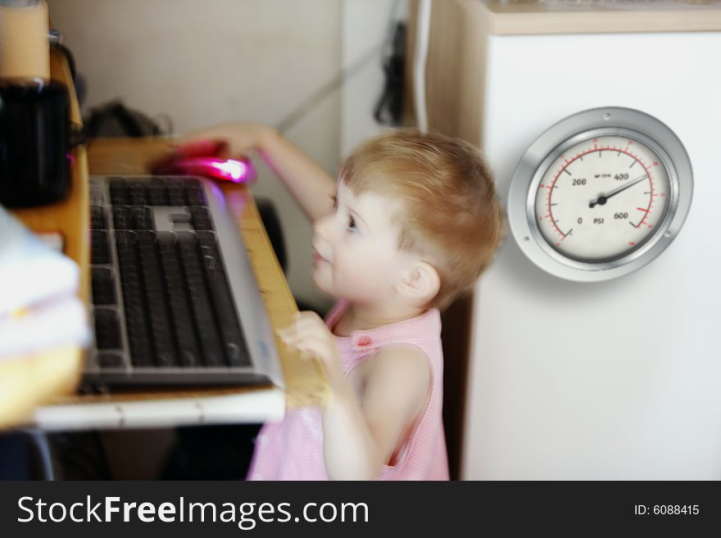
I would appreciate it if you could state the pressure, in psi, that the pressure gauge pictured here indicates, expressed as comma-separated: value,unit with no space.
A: 450,psi
